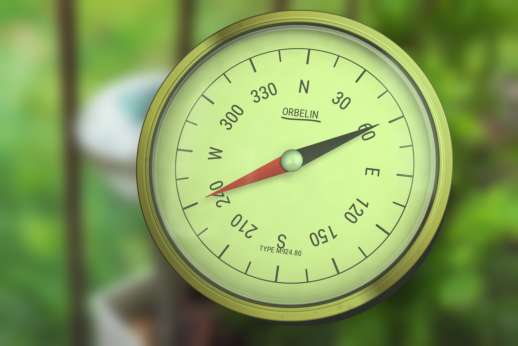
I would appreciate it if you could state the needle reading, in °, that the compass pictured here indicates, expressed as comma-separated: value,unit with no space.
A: 240,°
